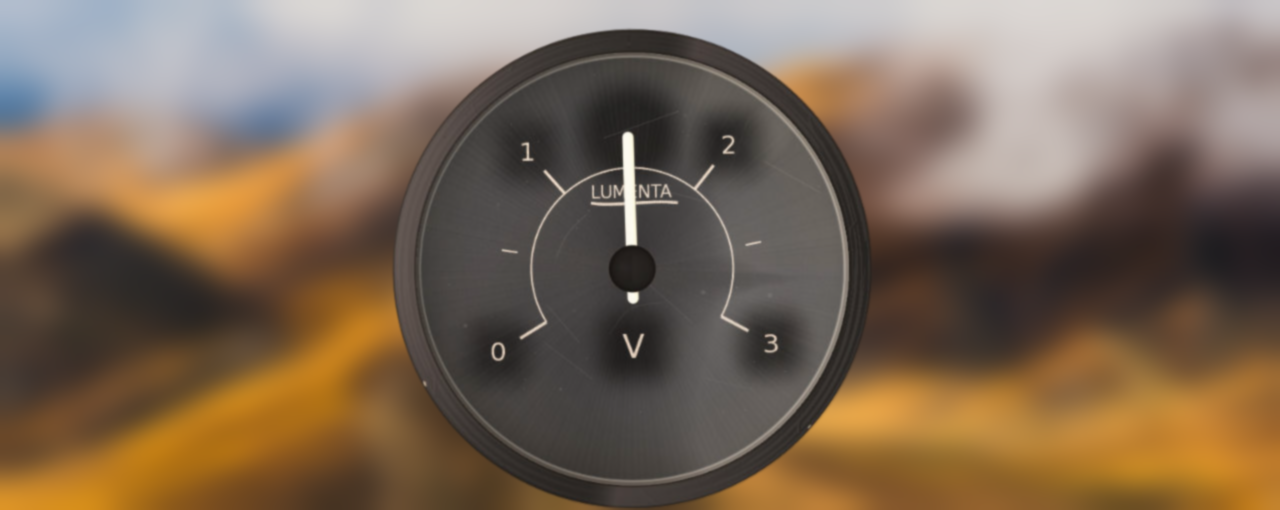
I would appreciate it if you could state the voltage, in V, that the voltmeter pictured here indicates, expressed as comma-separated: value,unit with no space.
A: 1.5,V
